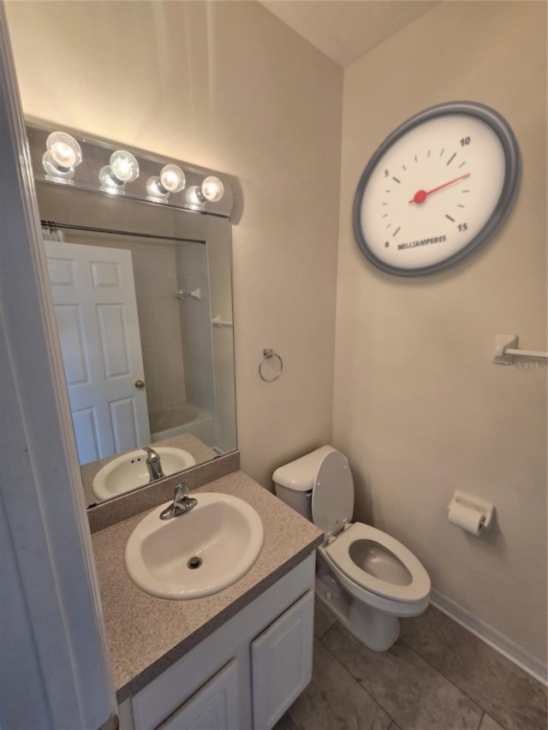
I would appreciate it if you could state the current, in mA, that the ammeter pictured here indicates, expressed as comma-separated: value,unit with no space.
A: 12,mA
